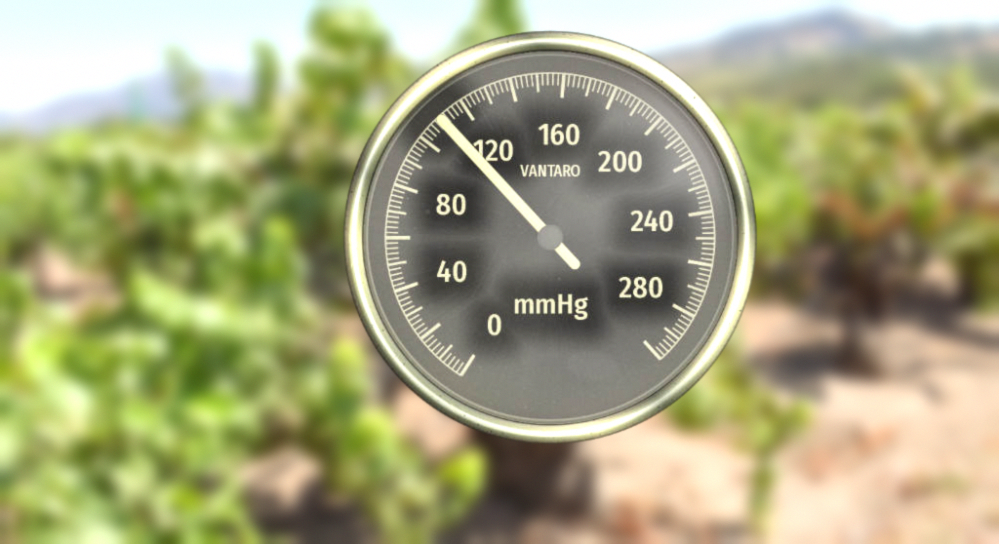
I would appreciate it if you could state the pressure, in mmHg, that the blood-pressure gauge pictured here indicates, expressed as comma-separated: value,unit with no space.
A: 110,mmHg
